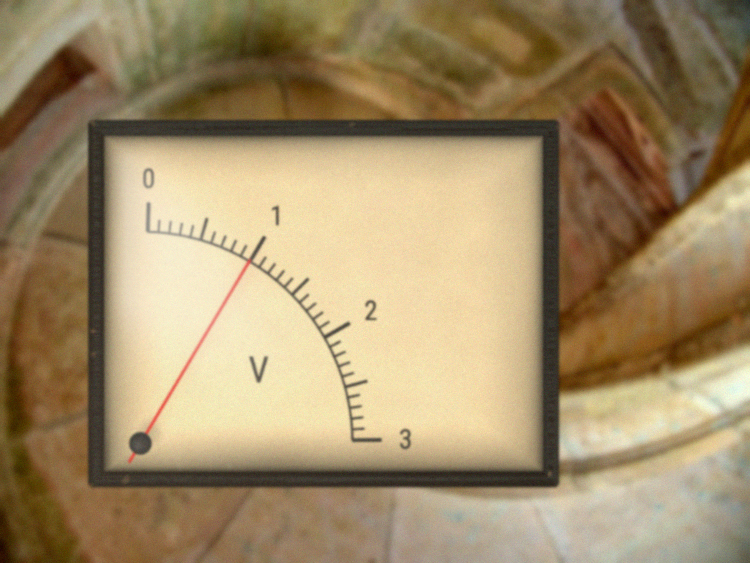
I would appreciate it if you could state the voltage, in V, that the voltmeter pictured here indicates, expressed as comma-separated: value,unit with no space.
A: 1,V
